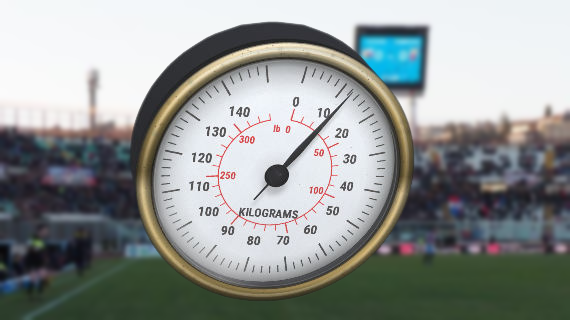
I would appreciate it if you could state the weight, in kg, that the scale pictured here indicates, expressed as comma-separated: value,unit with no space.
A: 12,kg
